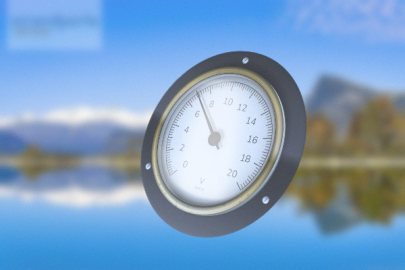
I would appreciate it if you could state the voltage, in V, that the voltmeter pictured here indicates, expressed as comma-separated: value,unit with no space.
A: 7,V
